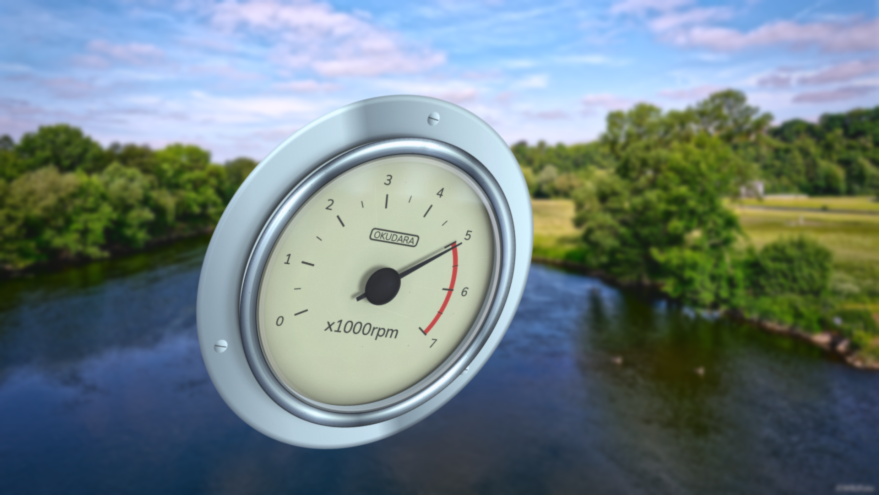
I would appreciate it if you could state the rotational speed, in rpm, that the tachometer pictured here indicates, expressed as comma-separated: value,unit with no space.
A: 5000,rpm
